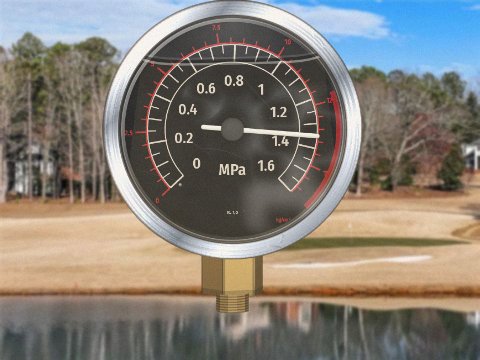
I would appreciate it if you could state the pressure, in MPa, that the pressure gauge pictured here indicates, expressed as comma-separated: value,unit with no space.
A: 1.35,MPa
